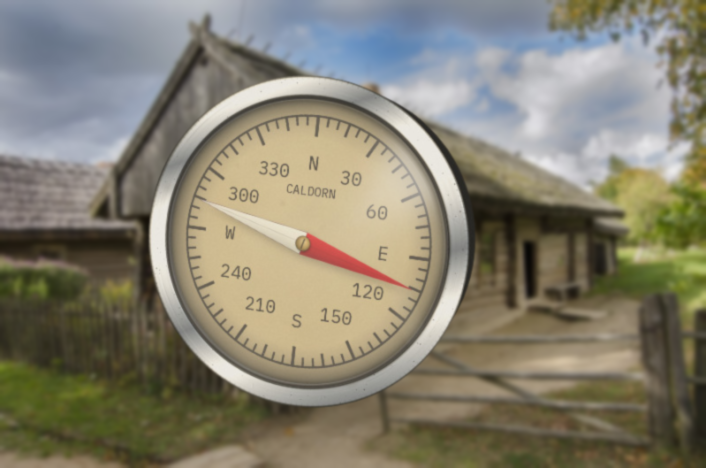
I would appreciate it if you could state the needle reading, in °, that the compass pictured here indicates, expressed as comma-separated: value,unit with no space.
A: 105,°
